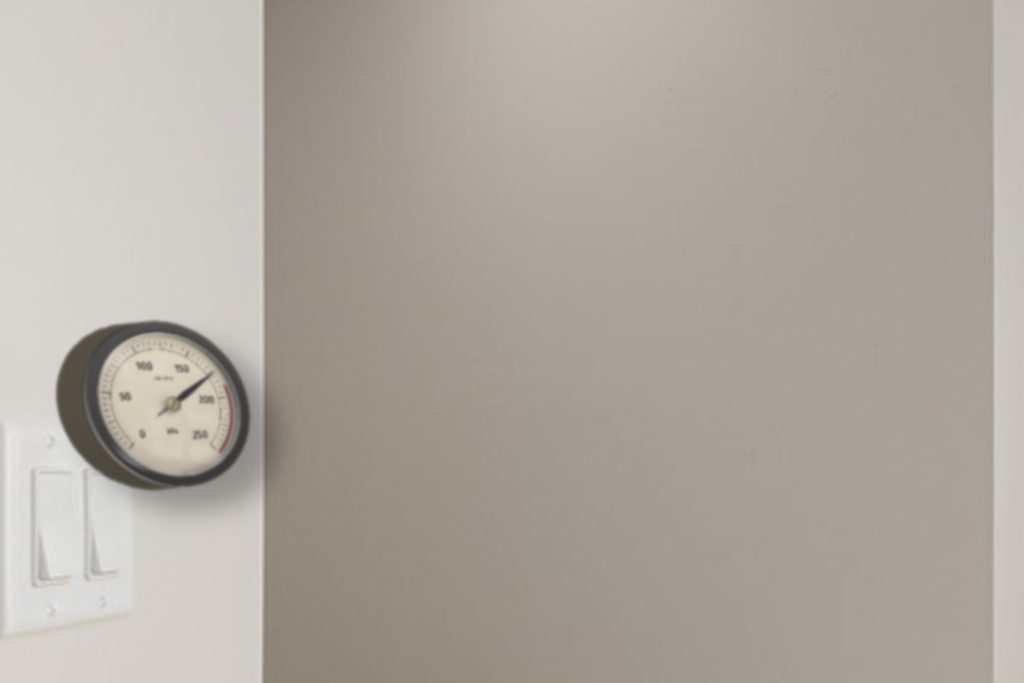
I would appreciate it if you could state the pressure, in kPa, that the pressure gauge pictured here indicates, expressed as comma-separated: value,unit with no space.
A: 175,kPa
